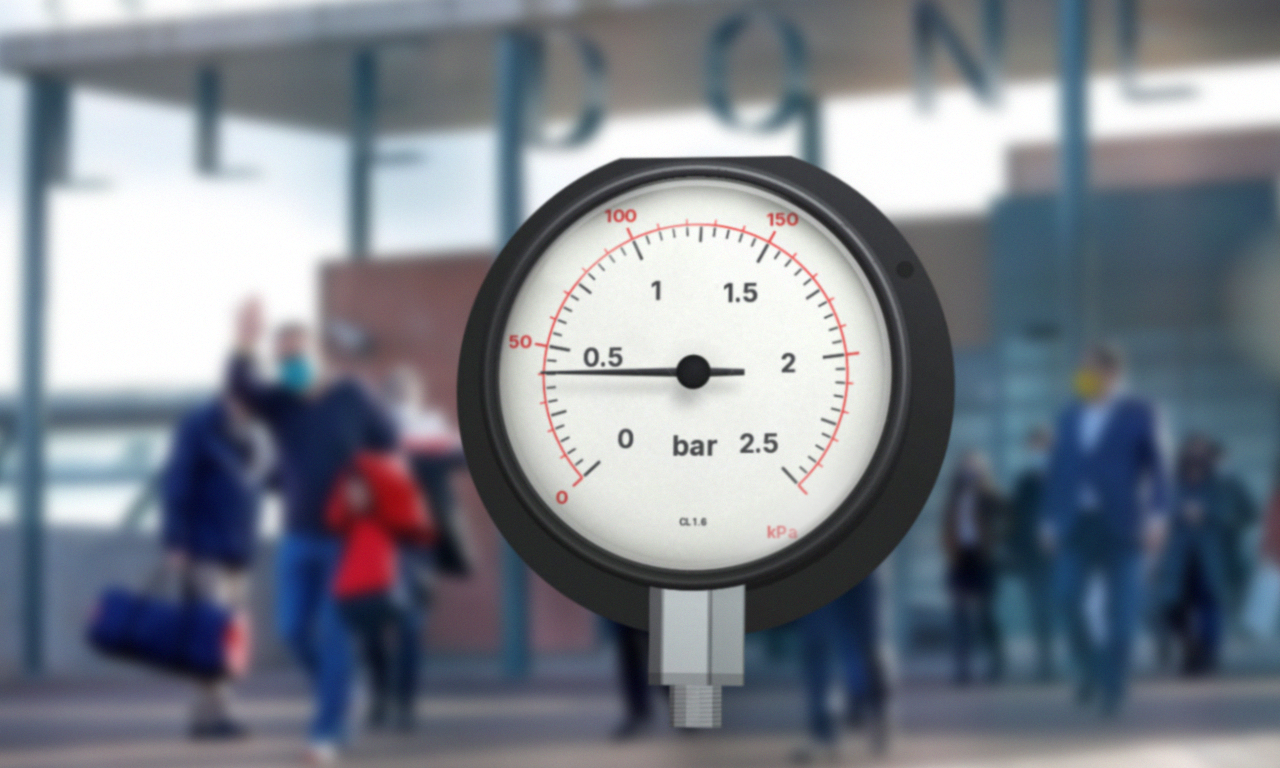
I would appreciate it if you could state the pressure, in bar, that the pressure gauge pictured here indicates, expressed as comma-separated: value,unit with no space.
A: 0.4,bar
